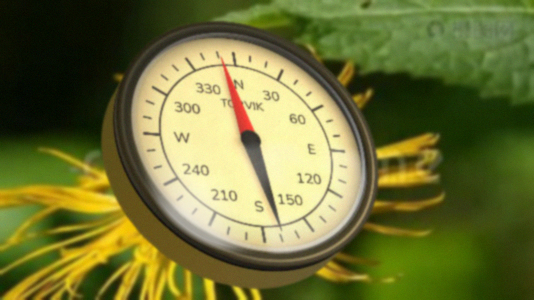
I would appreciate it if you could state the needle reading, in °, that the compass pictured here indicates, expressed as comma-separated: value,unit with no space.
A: 350,°
